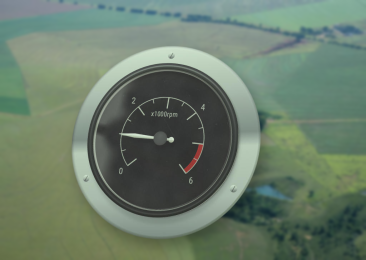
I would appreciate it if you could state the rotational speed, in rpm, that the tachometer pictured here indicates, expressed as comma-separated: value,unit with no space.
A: 1000,rpm
